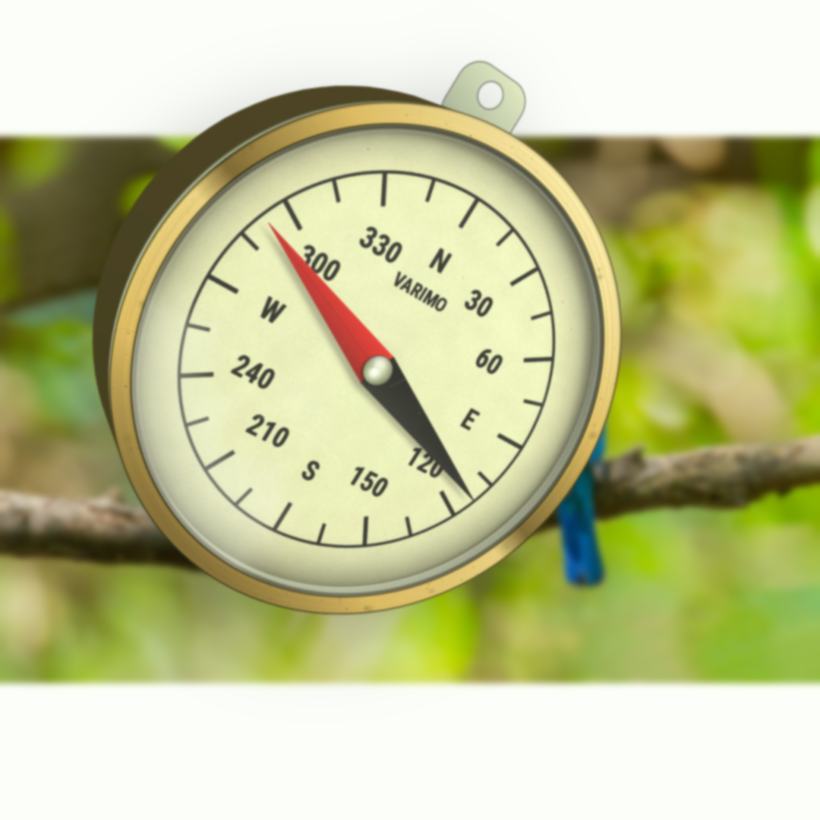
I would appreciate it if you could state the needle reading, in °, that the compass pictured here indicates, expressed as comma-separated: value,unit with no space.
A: 292.5,°
